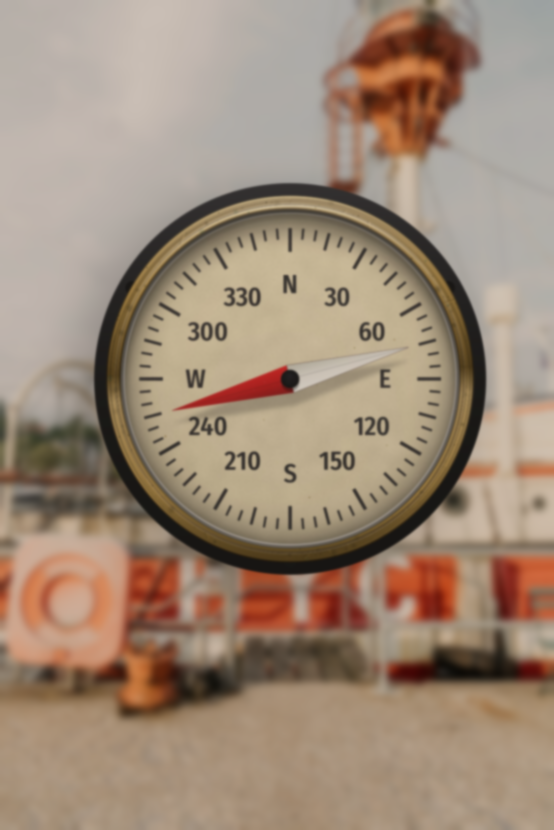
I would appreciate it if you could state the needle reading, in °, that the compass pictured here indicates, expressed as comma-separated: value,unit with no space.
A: 255,°
